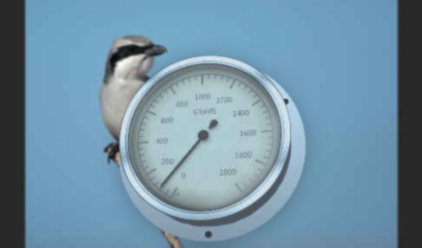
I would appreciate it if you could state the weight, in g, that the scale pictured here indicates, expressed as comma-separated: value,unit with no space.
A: 80,g
